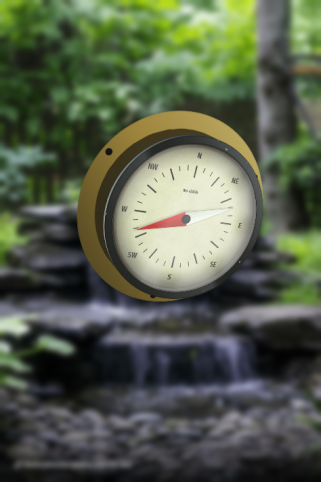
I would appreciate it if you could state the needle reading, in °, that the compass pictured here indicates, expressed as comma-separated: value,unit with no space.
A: 250,°
